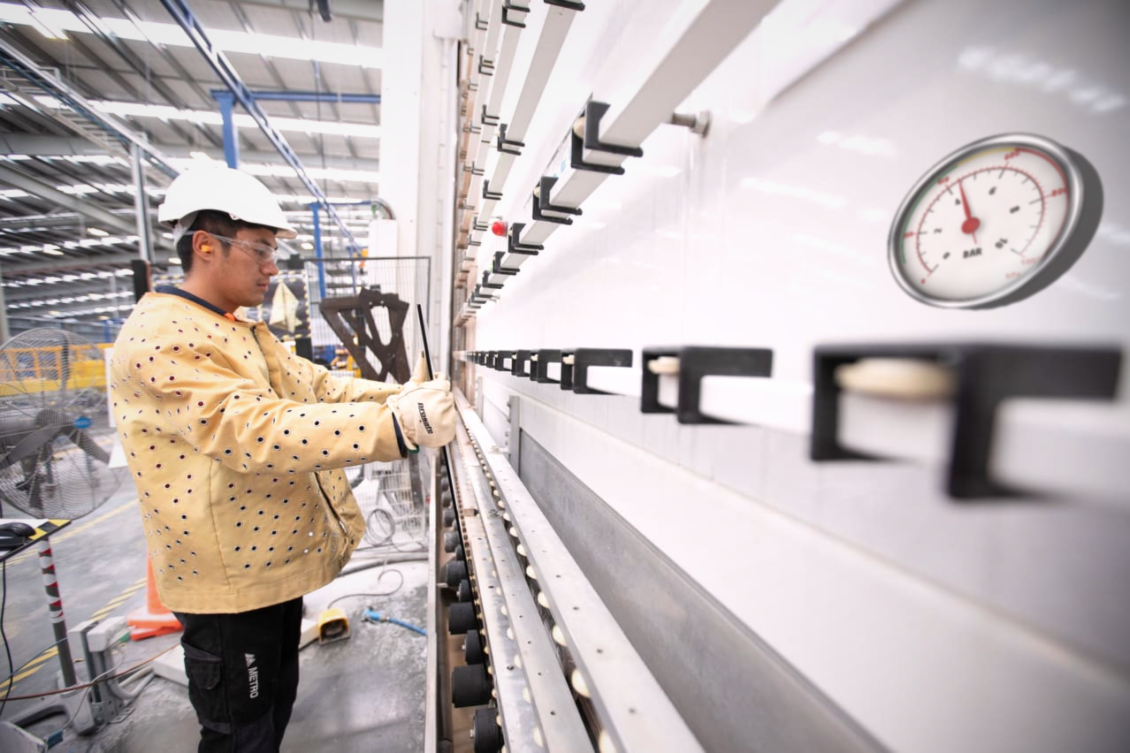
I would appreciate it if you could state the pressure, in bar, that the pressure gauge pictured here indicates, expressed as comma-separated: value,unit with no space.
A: 4.5,bar
